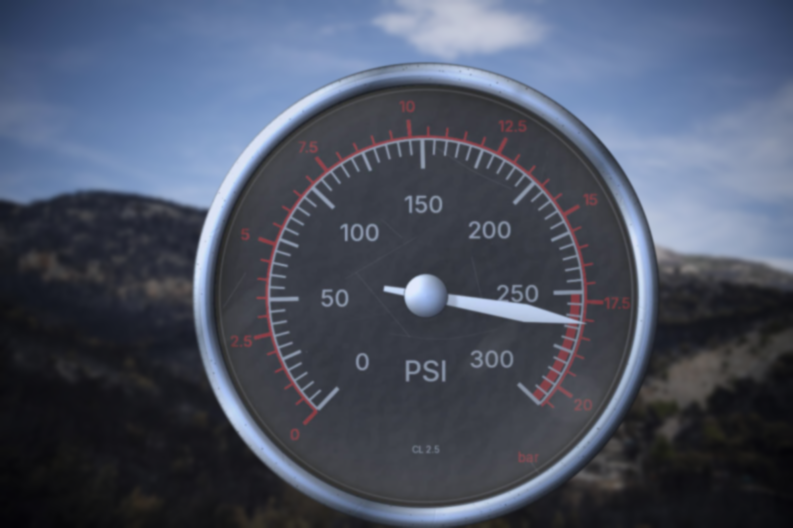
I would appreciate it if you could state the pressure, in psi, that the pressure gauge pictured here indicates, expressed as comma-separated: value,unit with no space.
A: 262.5,psi
